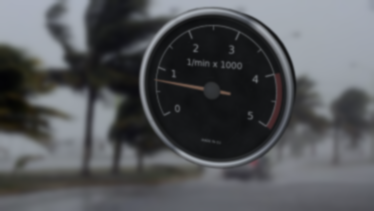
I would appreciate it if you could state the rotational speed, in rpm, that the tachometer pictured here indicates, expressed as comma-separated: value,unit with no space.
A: 750,rpm
